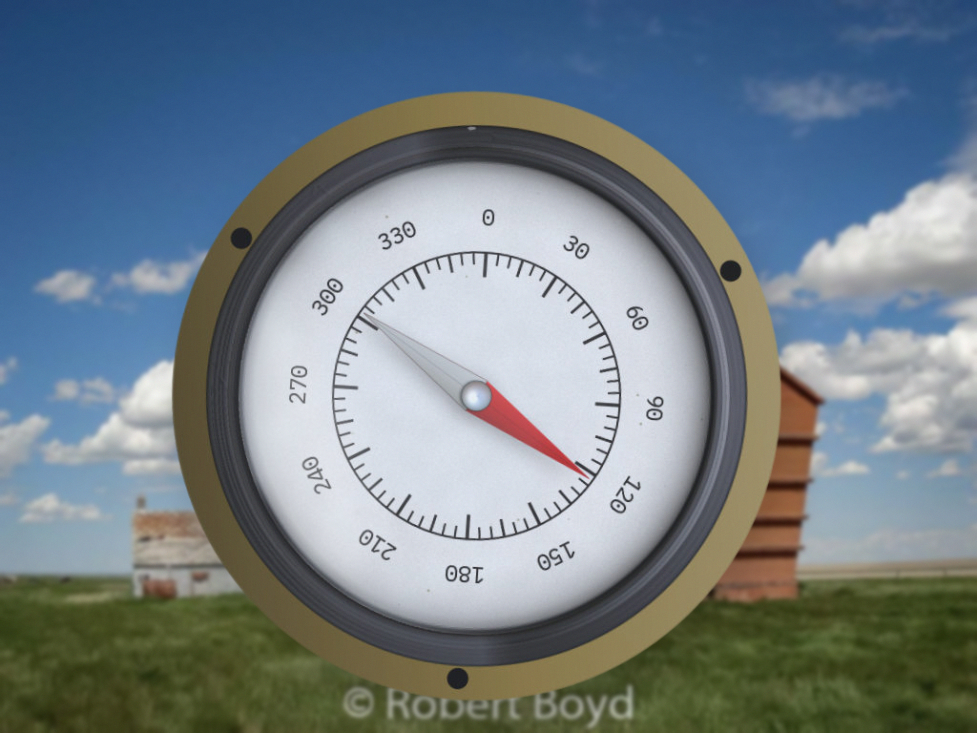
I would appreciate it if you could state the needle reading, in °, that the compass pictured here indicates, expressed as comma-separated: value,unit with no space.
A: 122.5,°
